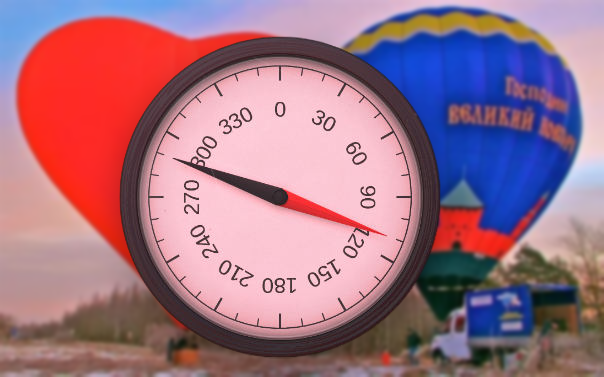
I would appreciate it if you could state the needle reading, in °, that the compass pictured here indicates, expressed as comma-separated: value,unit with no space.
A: 110,°
